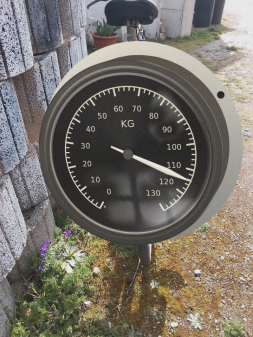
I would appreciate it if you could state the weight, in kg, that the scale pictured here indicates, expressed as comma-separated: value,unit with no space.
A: 114,kg
